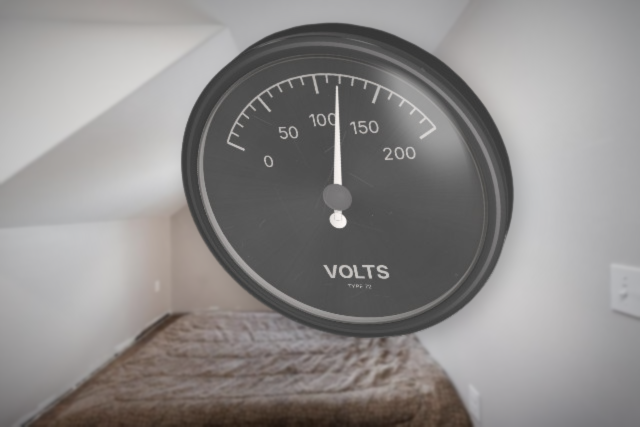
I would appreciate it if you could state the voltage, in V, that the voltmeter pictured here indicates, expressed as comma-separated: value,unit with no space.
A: 120,V
